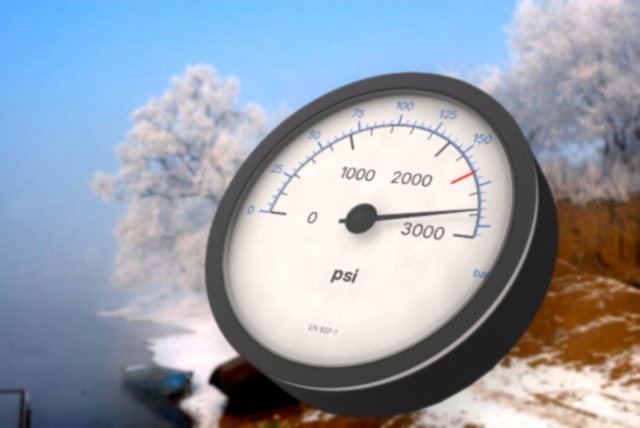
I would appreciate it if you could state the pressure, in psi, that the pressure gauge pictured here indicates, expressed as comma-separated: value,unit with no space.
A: 2800,psi
